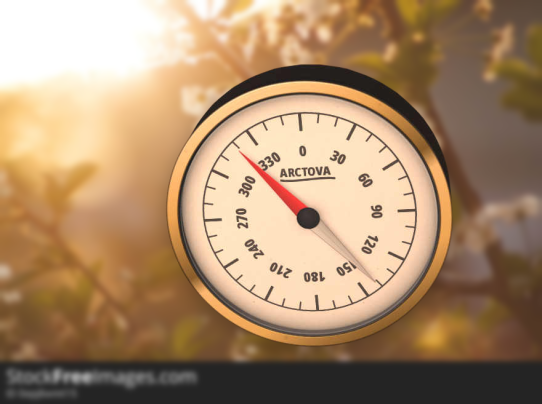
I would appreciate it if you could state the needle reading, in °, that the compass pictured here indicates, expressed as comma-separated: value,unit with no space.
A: 320,°
